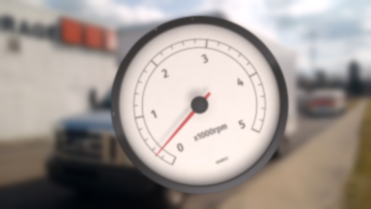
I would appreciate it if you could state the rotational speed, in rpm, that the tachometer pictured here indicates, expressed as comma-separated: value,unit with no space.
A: 300,rpm
